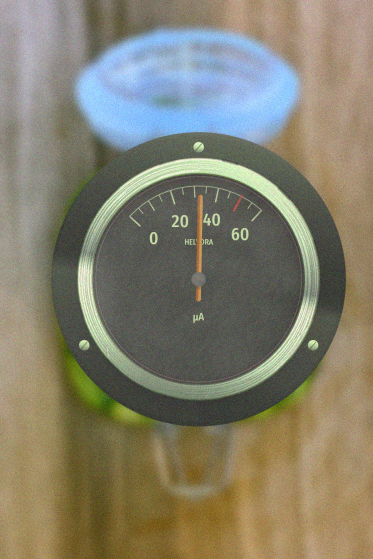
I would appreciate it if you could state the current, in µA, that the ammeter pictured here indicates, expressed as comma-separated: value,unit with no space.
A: 32.5,µA
